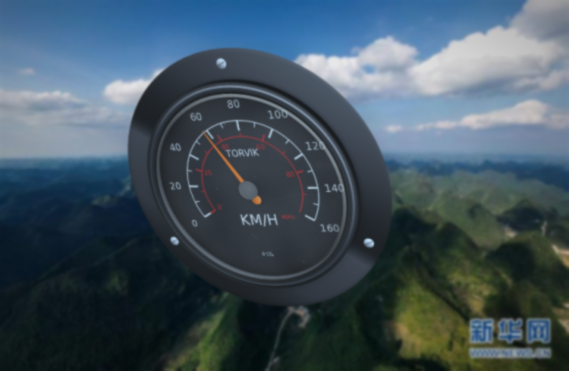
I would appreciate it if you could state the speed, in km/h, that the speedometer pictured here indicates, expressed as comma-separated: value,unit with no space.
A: 60,km/h
